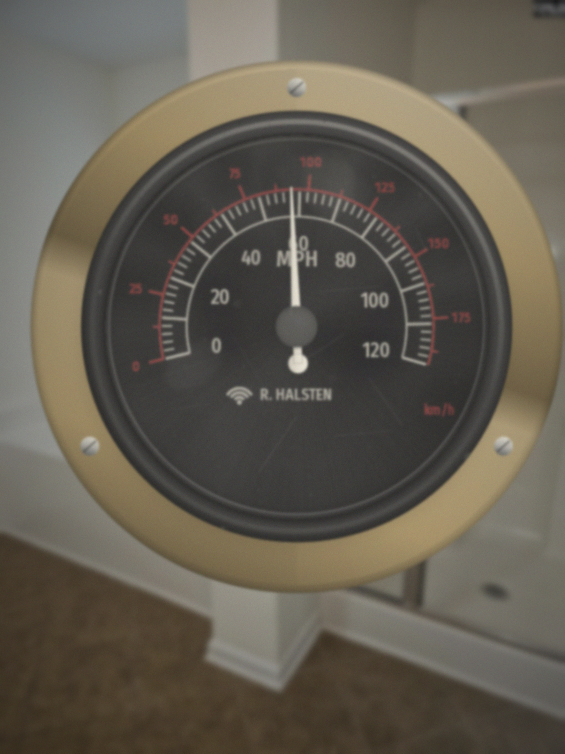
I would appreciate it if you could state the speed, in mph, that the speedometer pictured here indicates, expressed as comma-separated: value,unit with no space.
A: 58,mph
